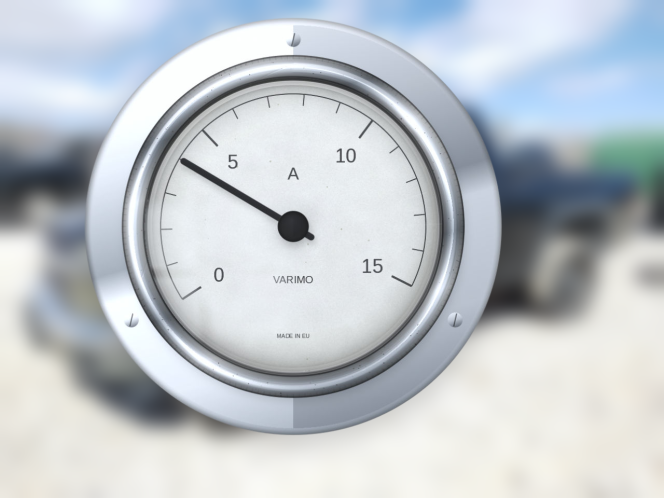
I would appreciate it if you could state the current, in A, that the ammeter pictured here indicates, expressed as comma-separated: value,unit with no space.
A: 4,A
